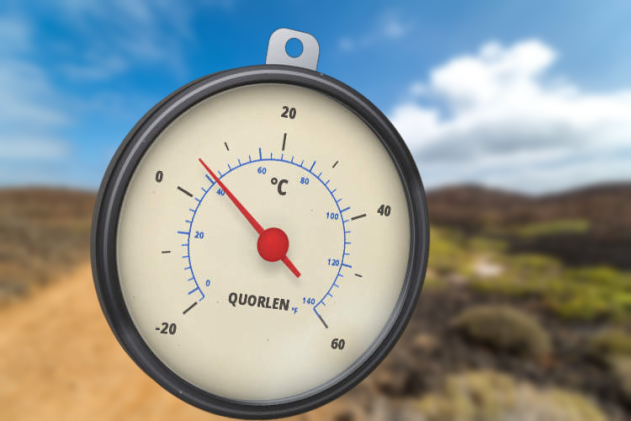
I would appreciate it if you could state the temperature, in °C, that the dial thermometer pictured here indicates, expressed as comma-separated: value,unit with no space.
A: 5,°C
